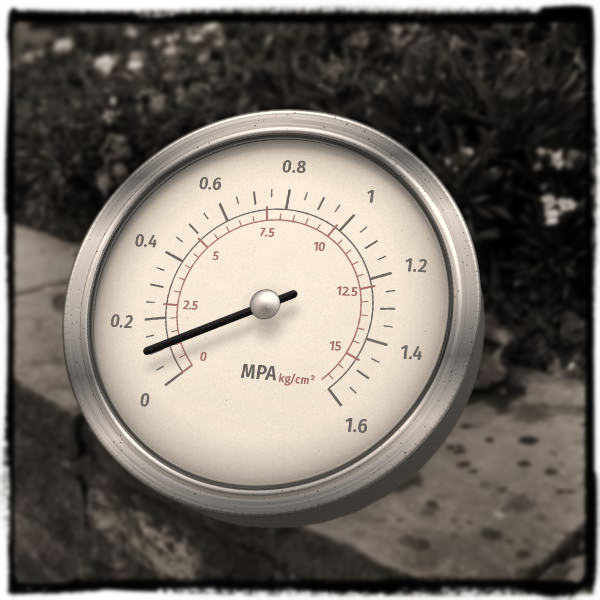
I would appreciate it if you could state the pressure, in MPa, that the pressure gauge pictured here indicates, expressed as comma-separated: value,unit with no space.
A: 0.1,MPa
